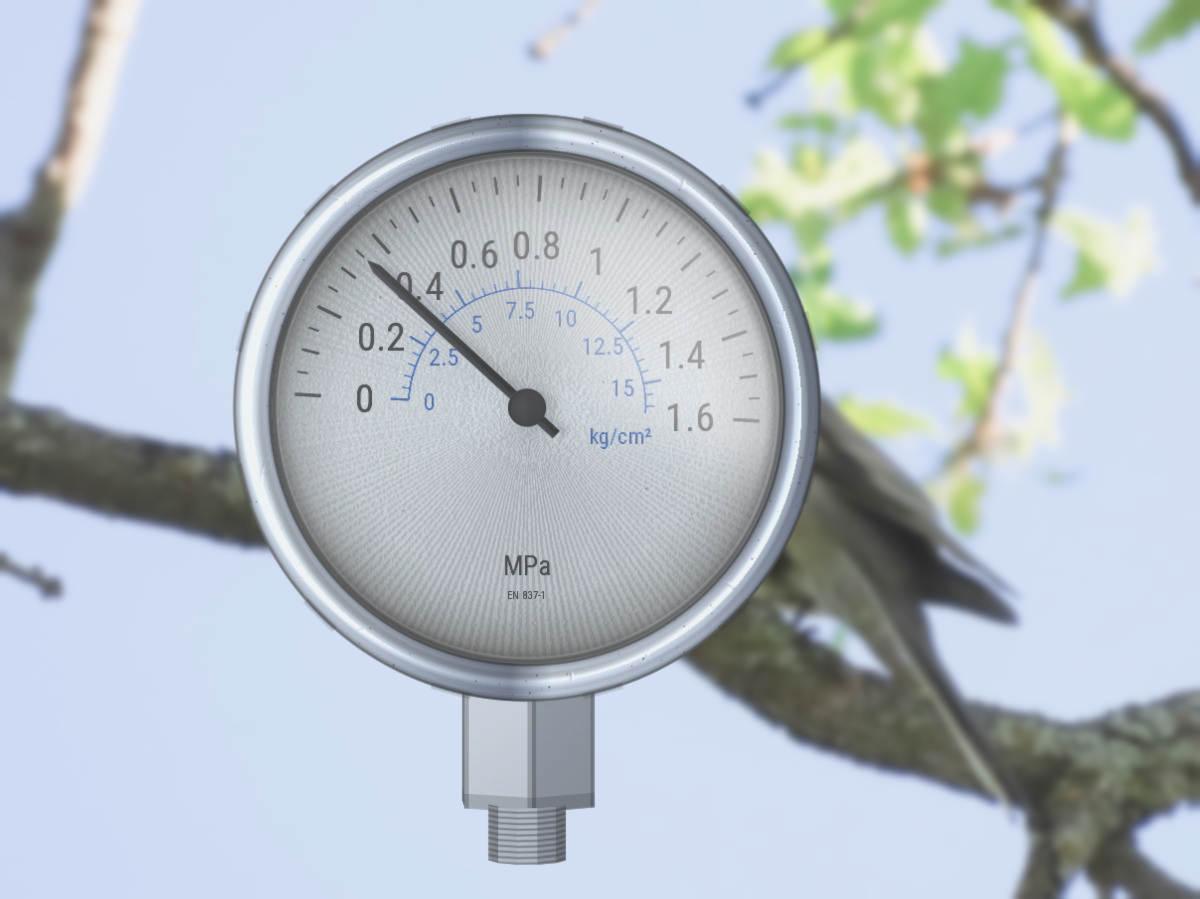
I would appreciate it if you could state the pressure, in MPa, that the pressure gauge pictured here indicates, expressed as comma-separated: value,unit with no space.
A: 0.35,MPa
